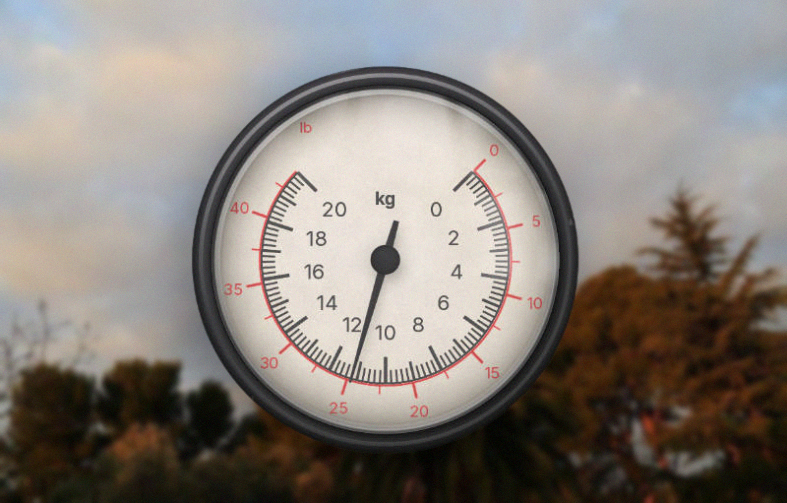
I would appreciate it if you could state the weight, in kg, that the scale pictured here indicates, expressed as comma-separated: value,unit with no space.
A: 11.2,kg
